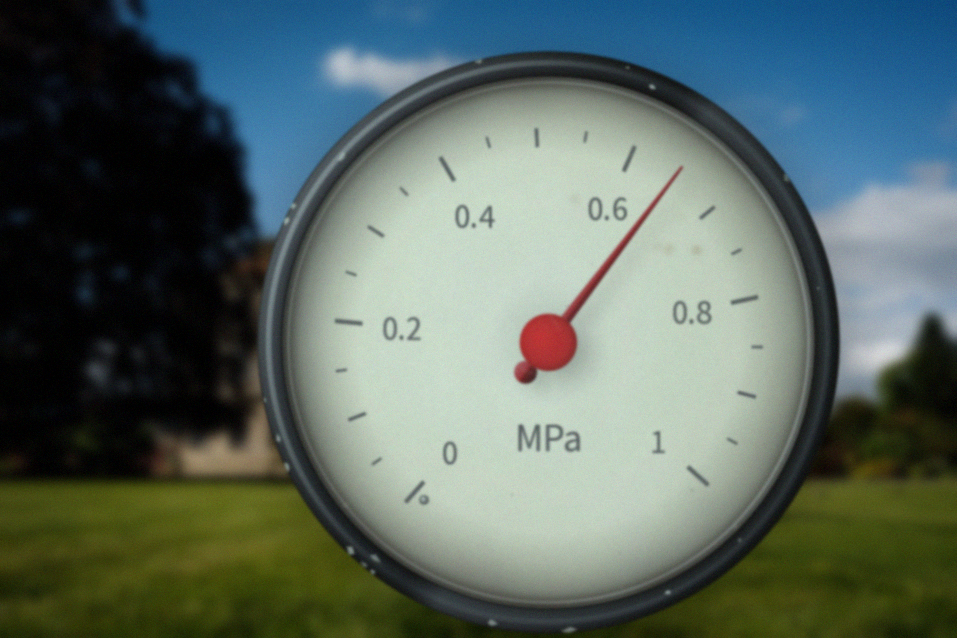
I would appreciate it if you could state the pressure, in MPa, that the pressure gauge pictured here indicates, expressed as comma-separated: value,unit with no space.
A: 0.65,MPa
